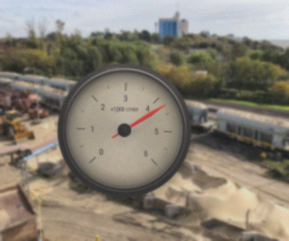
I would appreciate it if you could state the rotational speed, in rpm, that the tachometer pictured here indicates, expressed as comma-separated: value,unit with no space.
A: 4250,rpm
